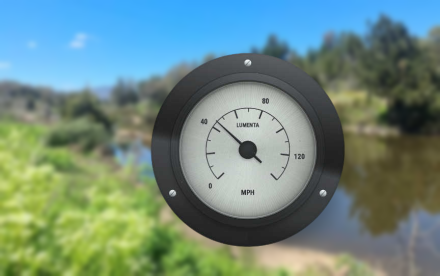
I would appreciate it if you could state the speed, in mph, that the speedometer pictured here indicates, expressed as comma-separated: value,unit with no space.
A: 45,mph
